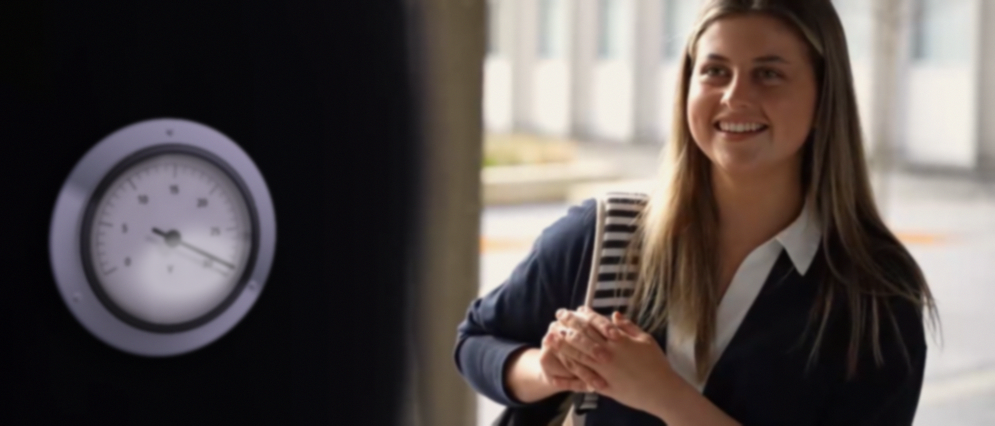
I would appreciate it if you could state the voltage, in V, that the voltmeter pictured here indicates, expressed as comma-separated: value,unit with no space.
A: 29,V
